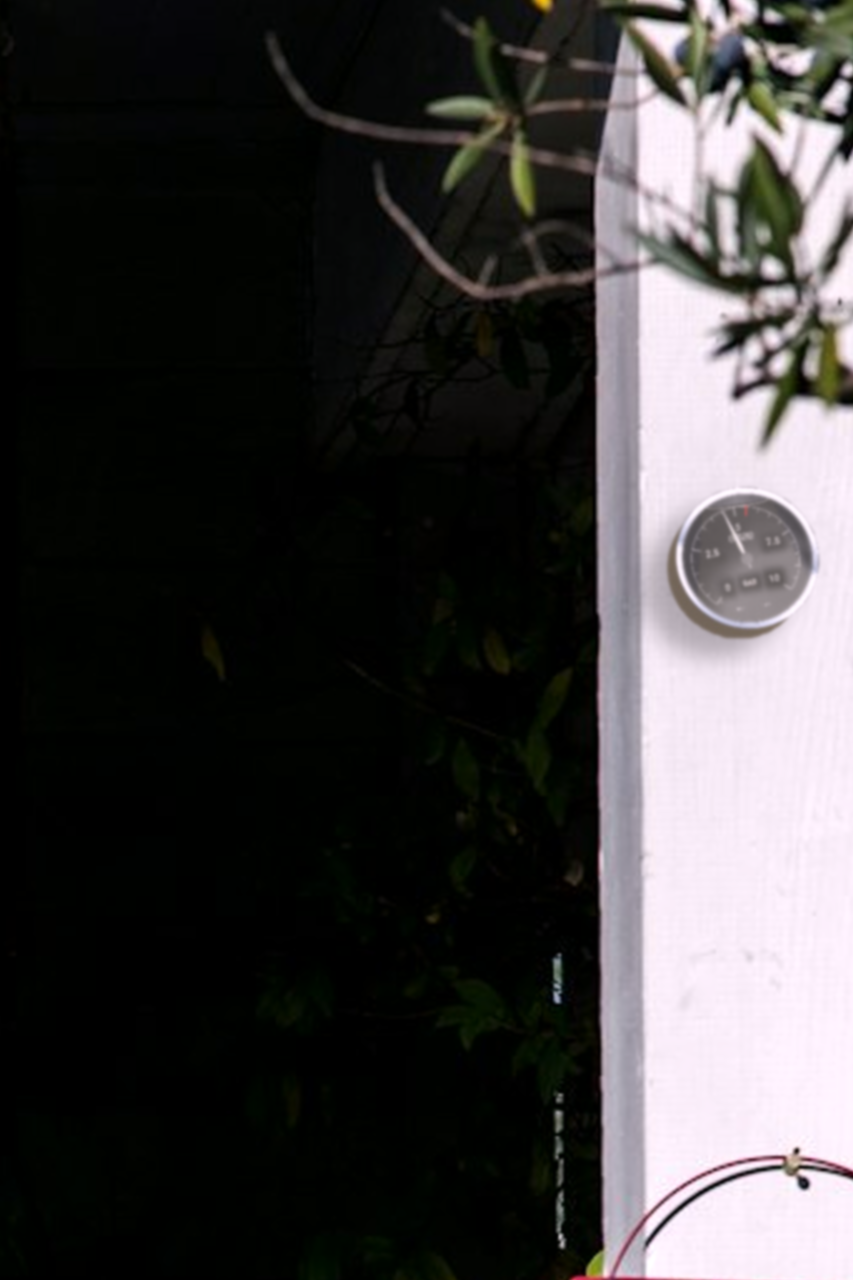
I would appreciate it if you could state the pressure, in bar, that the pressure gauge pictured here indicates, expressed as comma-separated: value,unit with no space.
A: 4.5,bar
